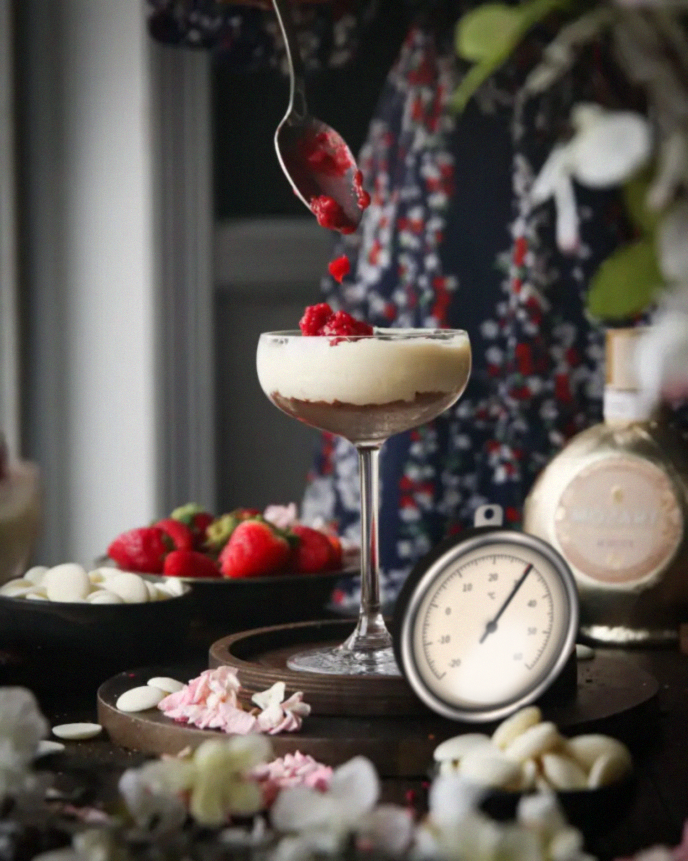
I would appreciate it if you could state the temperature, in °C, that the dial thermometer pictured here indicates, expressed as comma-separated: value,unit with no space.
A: 30,°C
